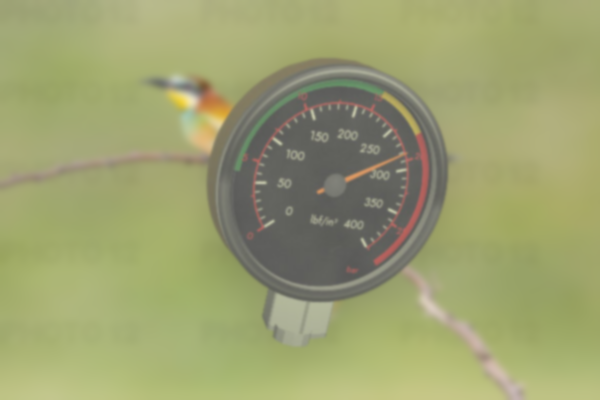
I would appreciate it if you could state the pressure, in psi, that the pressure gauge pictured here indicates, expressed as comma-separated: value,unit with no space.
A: 280,psi
